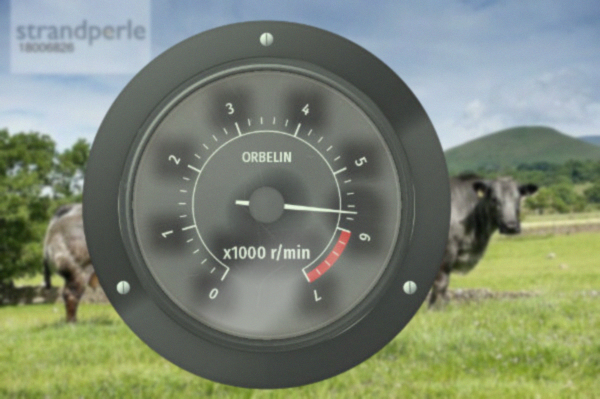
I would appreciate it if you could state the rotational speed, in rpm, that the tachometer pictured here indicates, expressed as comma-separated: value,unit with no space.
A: 5700,rpm
